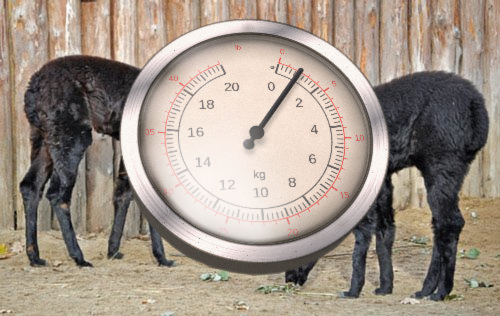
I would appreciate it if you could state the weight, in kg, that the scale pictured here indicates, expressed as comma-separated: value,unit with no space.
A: 1,kg
